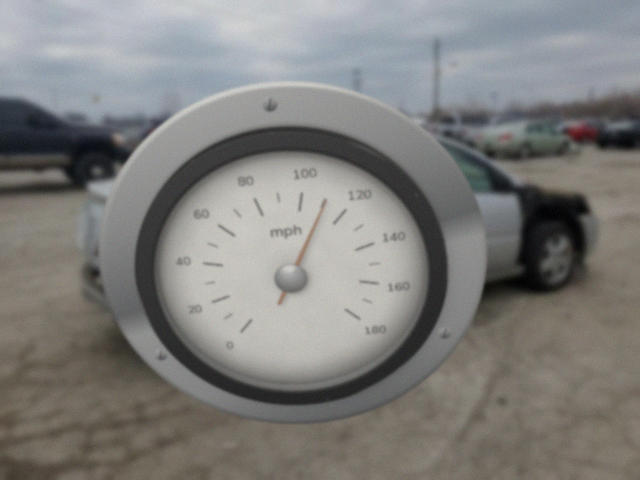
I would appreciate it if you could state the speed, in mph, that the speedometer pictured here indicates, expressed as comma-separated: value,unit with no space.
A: 110,mph
